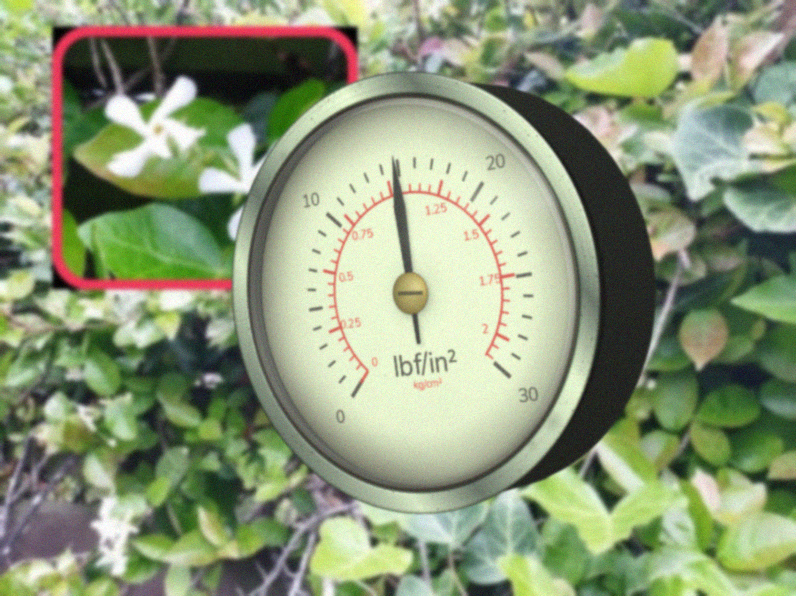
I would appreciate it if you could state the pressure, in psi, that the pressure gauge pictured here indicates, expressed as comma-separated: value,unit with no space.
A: 15,psi
